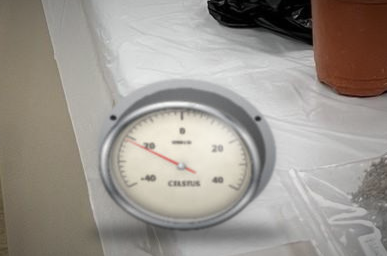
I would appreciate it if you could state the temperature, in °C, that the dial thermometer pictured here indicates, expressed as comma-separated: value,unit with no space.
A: -20,°C
